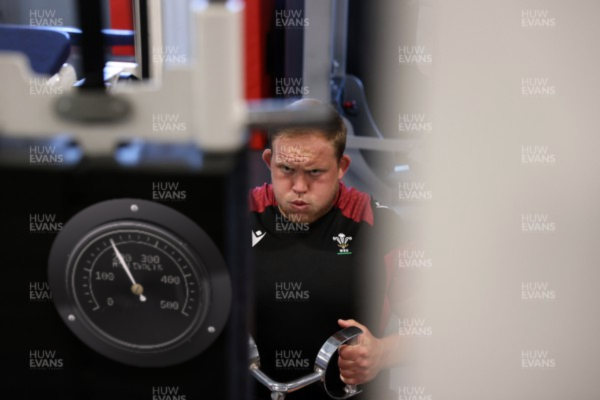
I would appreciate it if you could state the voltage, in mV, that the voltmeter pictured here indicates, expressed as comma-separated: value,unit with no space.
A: 200,mV
